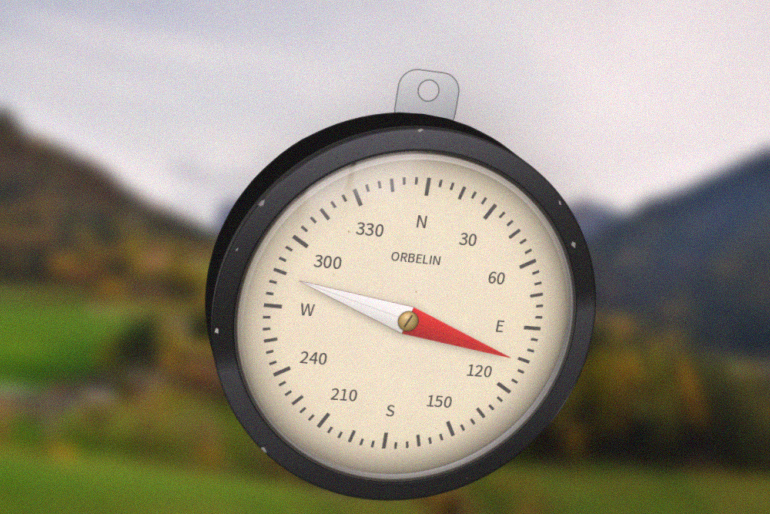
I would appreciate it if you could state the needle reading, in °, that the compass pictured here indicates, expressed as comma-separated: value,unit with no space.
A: 105,°
